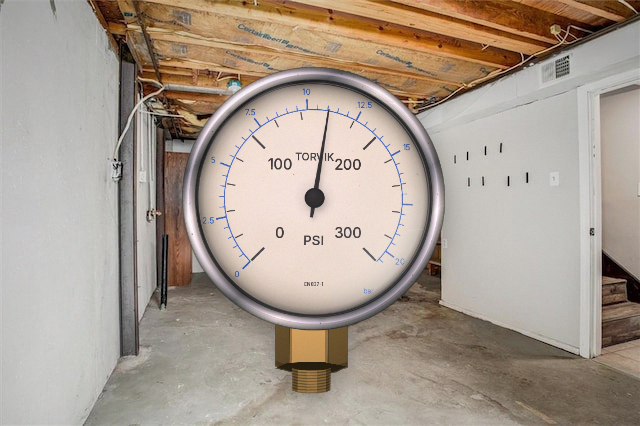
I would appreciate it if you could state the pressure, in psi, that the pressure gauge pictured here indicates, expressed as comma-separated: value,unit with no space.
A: 160,psi
